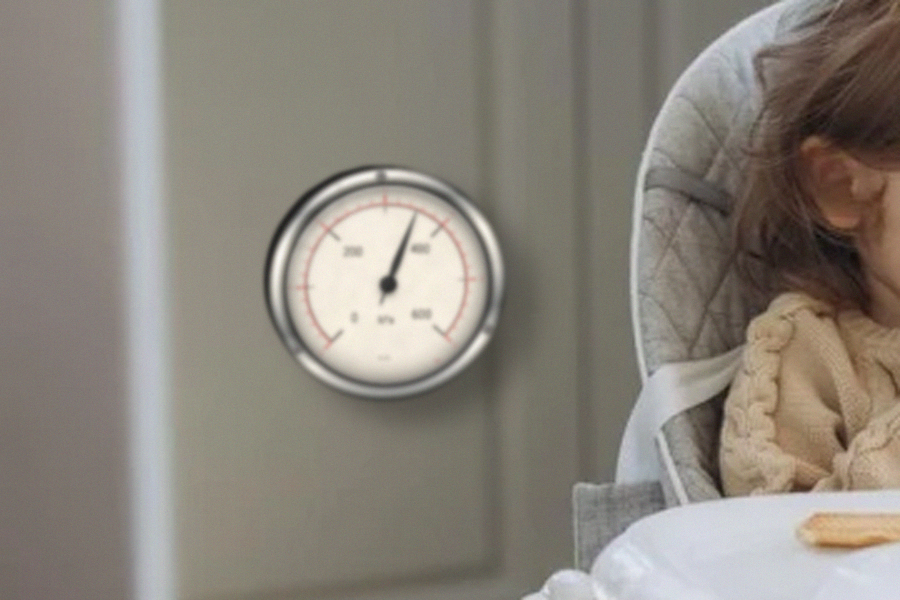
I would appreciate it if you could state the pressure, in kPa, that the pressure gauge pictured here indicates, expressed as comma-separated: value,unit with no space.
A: 350,kPa
